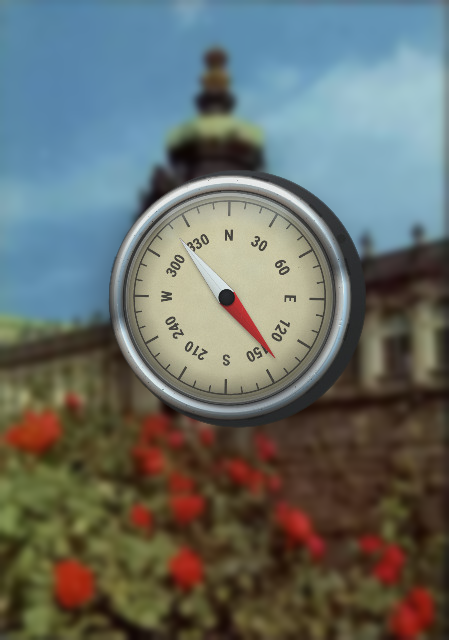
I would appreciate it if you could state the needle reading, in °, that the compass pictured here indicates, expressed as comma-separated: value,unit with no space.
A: 140,°
